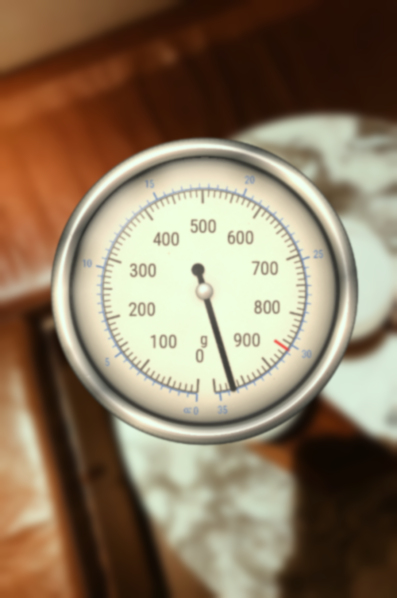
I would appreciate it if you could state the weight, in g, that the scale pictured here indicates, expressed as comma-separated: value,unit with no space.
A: 970,g
